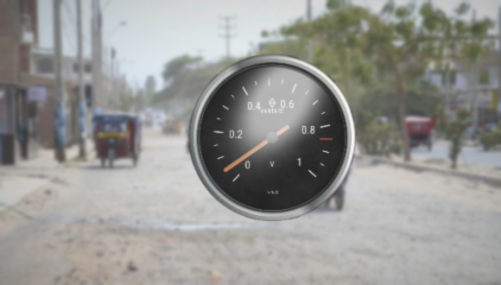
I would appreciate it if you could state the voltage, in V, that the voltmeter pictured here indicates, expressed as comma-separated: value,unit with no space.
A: 0.05,V
